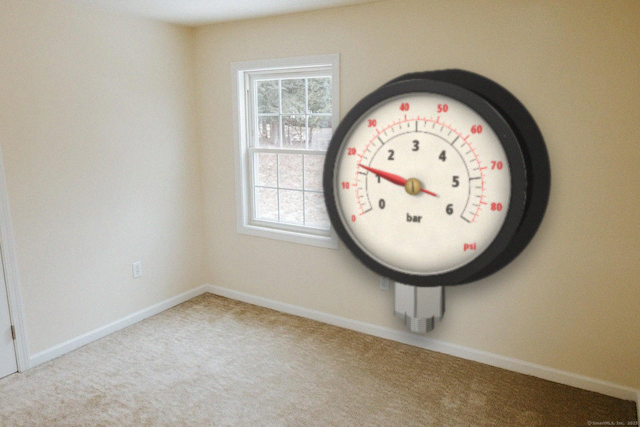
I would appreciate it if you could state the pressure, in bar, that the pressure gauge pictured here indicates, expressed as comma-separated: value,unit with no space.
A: 1.2,bar
